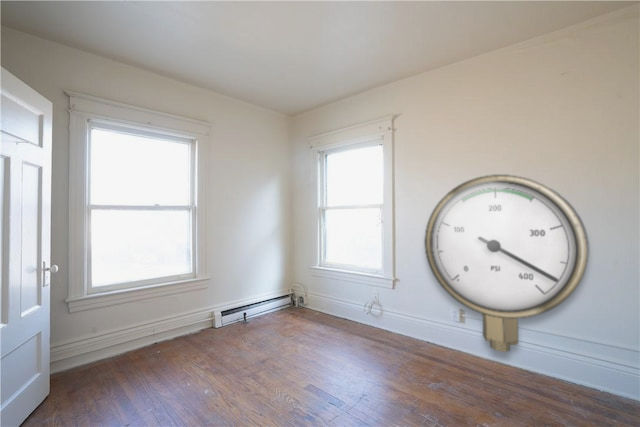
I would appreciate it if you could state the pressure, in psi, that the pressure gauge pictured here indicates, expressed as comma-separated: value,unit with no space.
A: 375,psi
